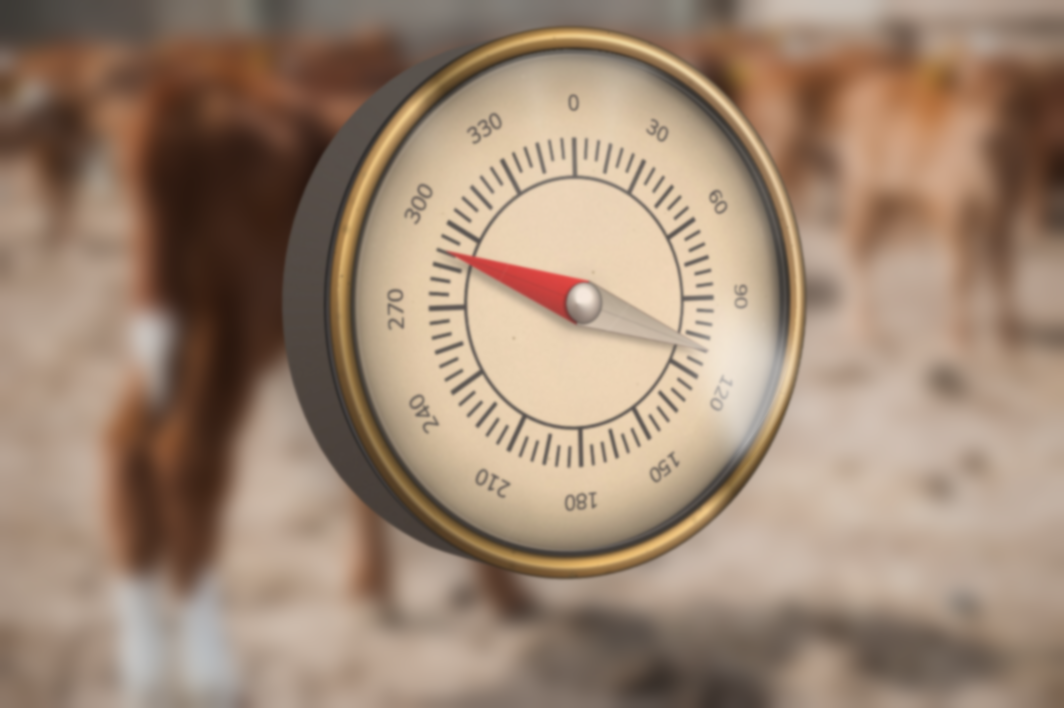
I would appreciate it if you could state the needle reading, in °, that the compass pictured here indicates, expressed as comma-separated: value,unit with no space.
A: 290,°
